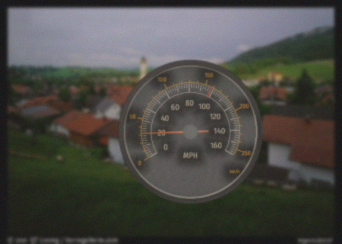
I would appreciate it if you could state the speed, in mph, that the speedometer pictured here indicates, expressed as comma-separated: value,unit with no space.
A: 20,mph
